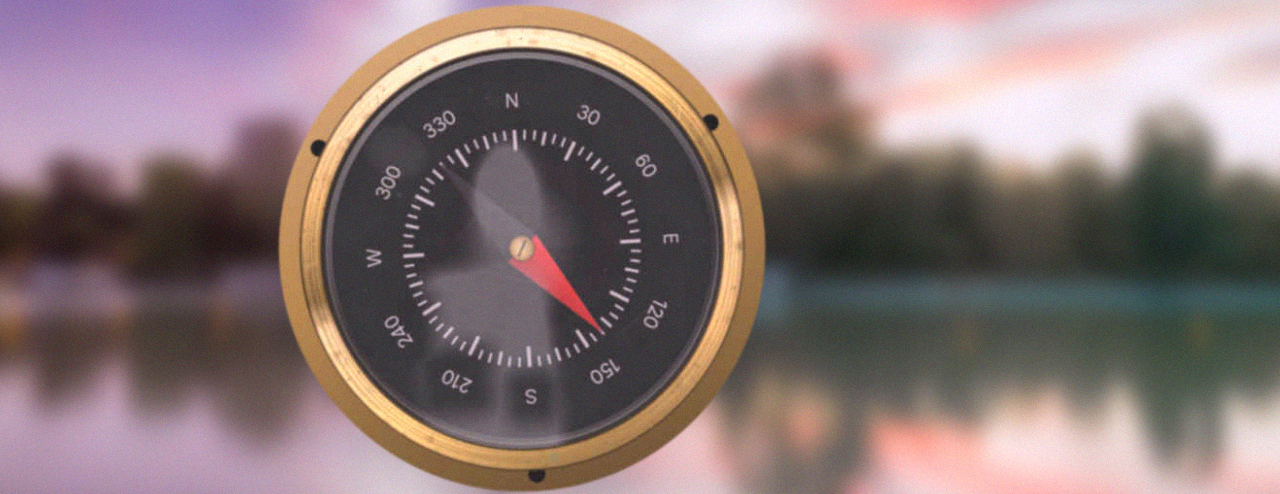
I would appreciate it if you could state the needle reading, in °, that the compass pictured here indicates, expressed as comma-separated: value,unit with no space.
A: 140,°
